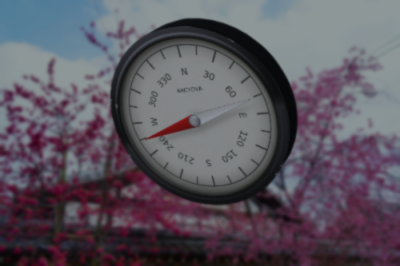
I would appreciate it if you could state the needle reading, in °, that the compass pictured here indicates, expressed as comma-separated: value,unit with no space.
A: 255,°
